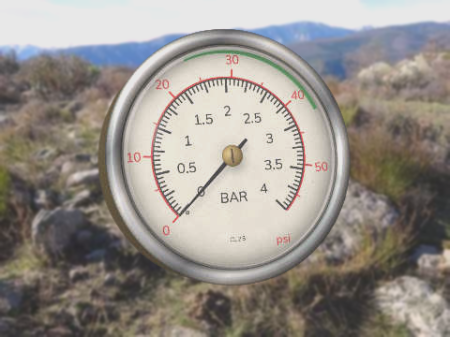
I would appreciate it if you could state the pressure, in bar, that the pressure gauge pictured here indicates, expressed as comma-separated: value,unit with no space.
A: 0,bar
